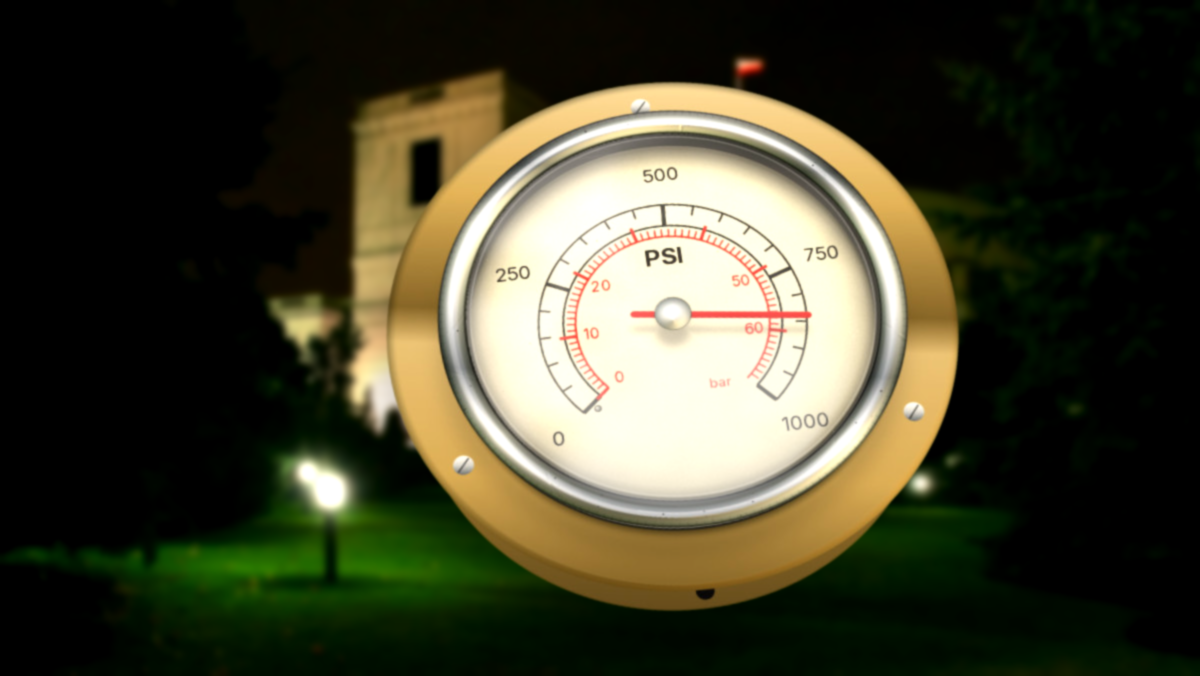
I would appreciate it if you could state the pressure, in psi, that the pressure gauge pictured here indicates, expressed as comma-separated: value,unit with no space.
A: 850,psi
